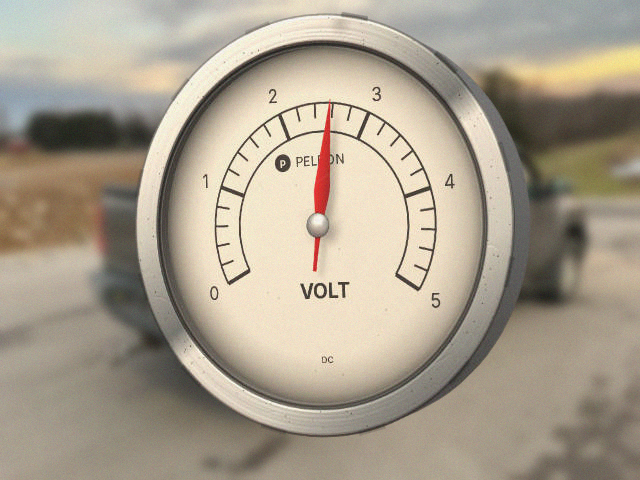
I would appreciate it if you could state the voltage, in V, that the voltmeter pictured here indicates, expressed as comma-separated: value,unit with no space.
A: 2.6,V
